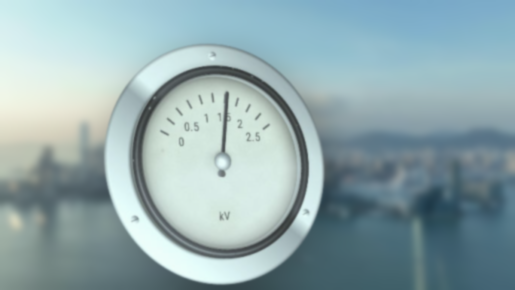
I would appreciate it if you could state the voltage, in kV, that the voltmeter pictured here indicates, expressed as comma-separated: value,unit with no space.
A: 1.5,kV
